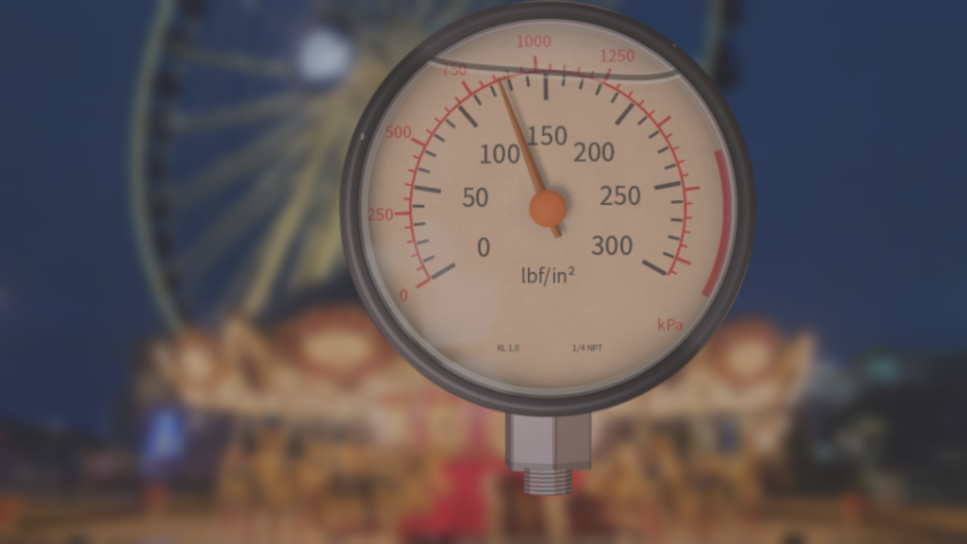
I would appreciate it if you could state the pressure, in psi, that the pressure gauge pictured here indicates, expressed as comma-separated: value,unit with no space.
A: 125,psi
